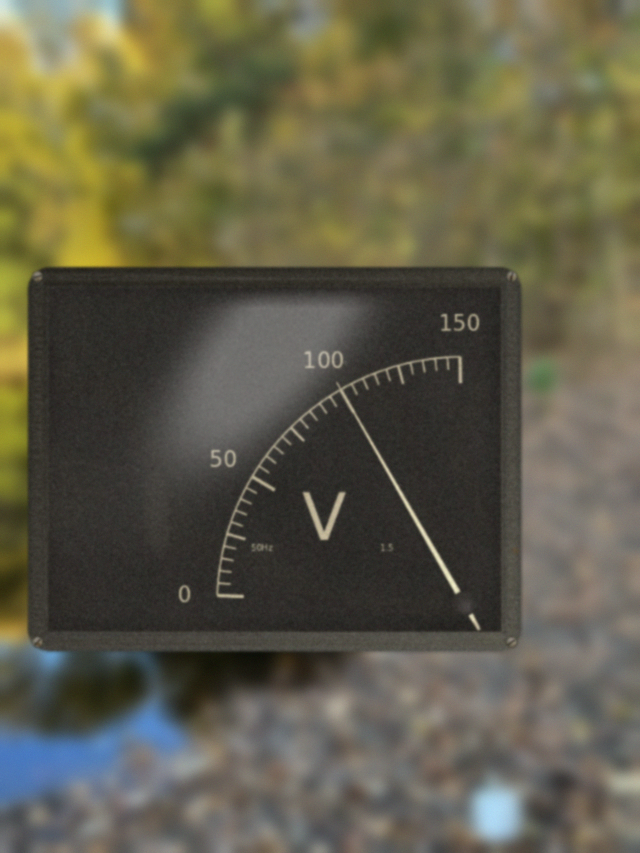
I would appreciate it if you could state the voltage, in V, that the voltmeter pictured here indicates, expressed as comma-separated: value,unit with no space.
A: 100,V
